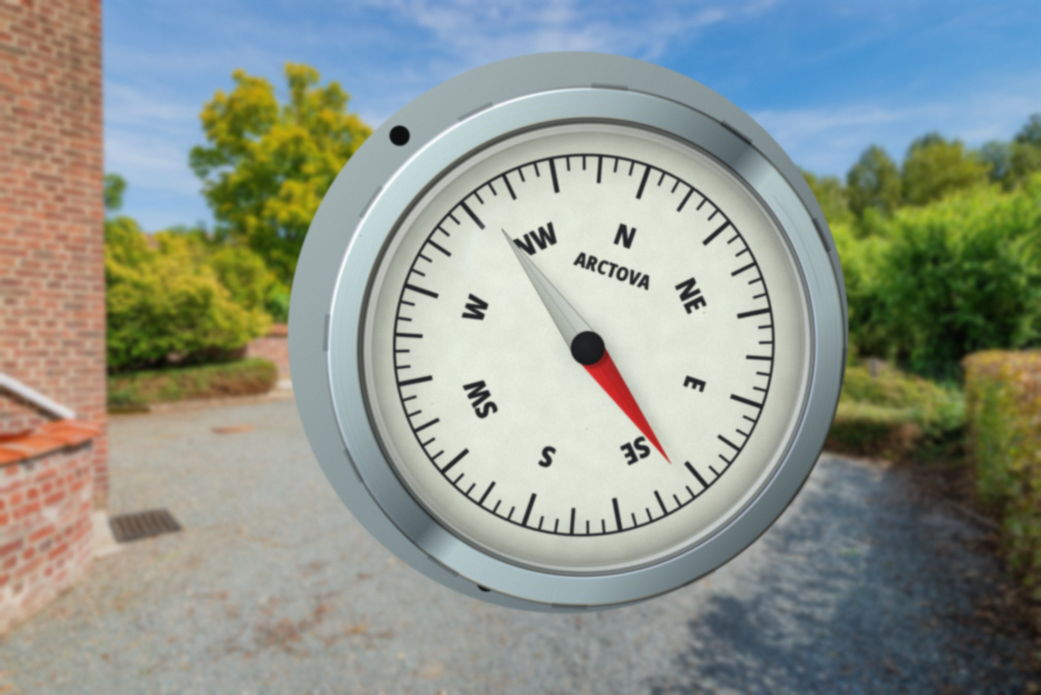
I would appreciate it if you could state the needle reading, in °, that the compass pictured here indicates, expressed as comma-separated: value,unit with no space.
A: 125,°
